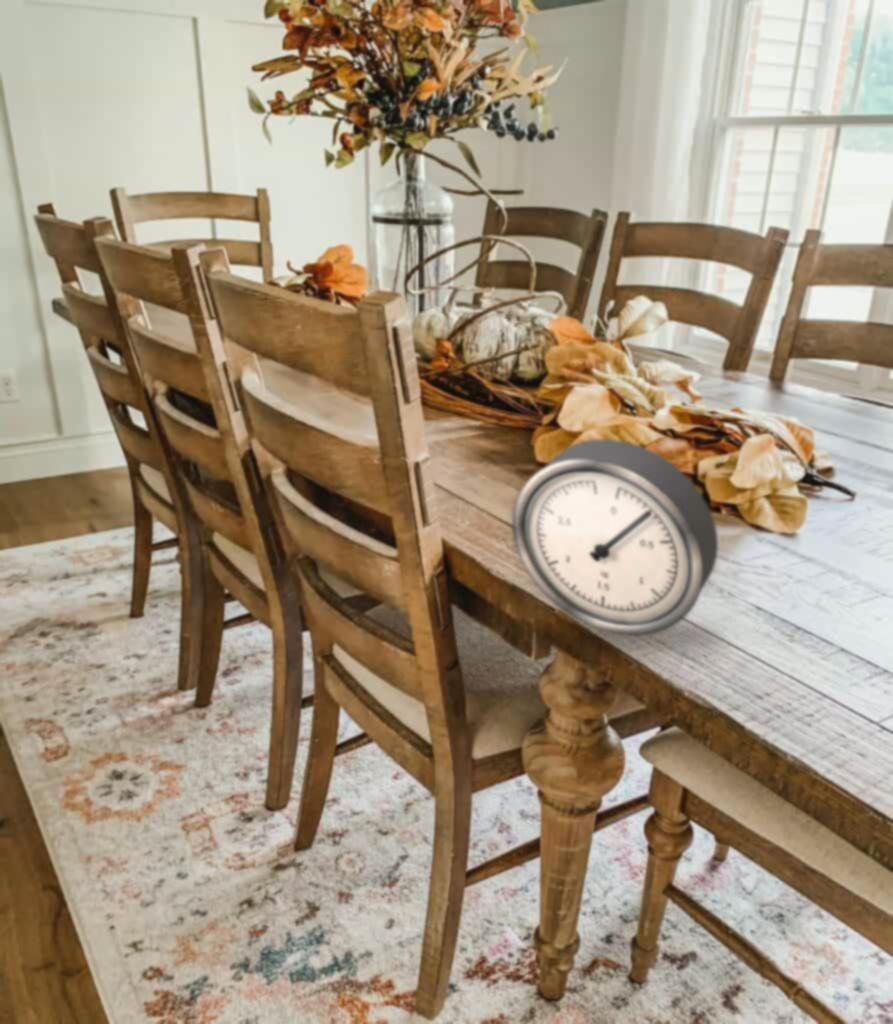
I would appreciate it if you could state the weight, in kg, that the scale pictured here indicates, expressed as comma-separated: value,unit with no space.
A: 0.25,kg
